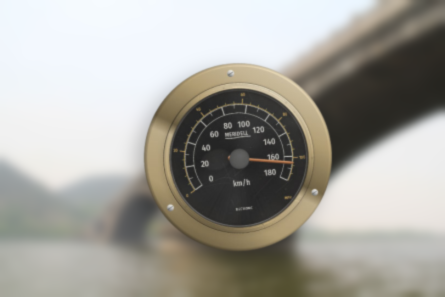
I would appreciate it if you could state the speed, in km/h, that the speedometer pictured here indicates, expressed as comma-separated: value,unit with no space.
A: 165,km/h
